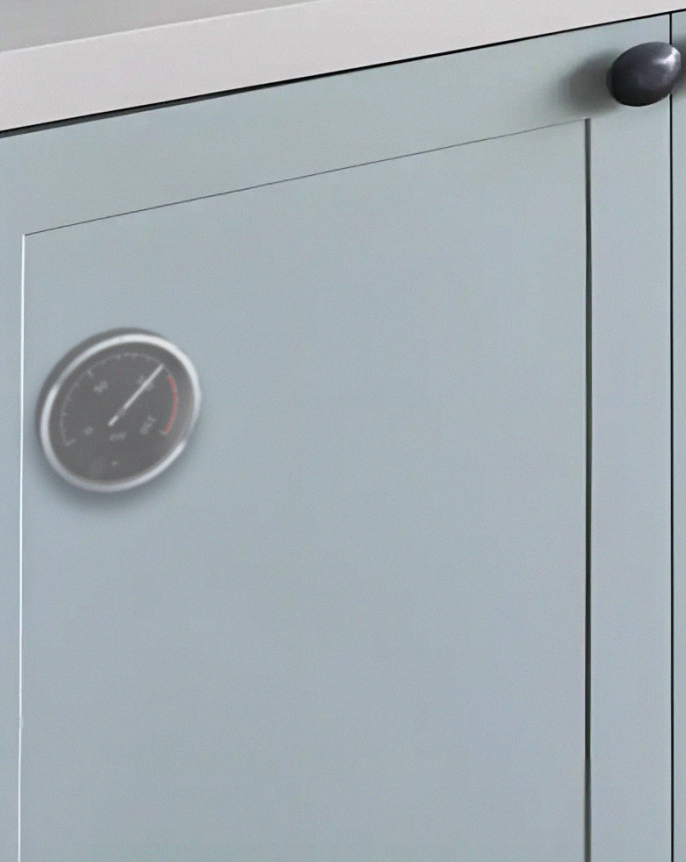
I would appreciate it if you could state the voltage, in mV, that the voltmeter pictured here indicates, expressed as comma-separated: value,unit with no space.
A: 100,mV
